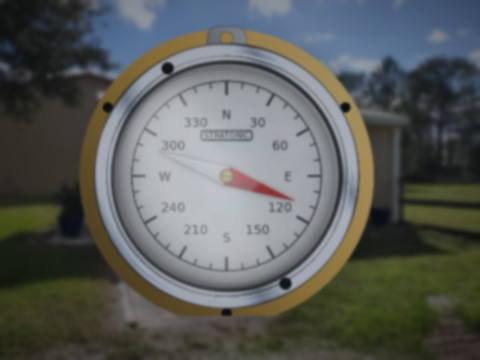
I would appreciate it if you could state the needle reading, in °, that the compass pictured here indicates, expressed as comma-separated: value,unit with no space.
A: 110,°
